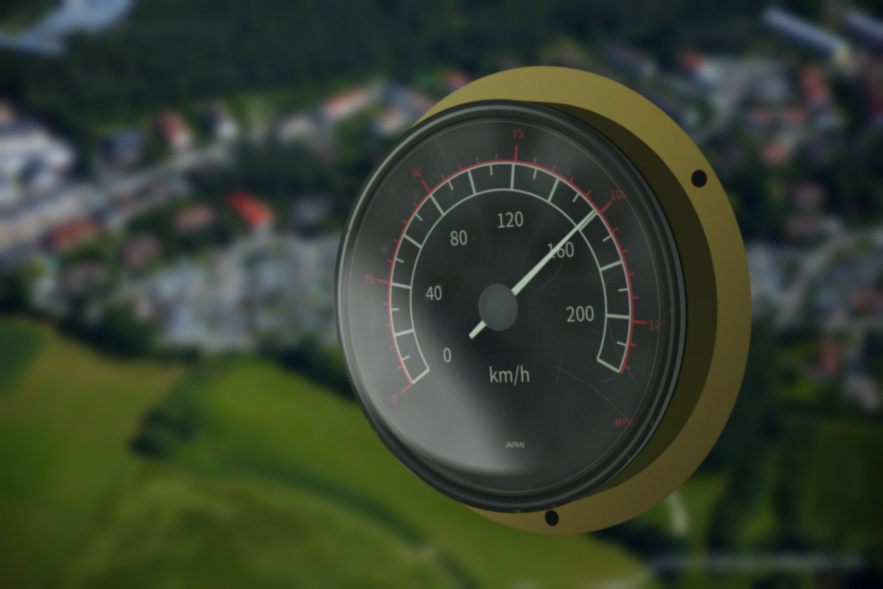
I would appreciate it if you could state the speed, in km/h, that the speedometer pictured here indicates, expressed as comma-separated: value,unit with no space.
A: 160,km/h
